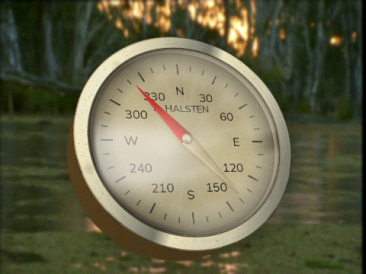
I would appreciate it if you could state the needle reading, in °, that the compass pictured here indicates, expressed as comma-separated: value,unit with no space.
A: 320,°
